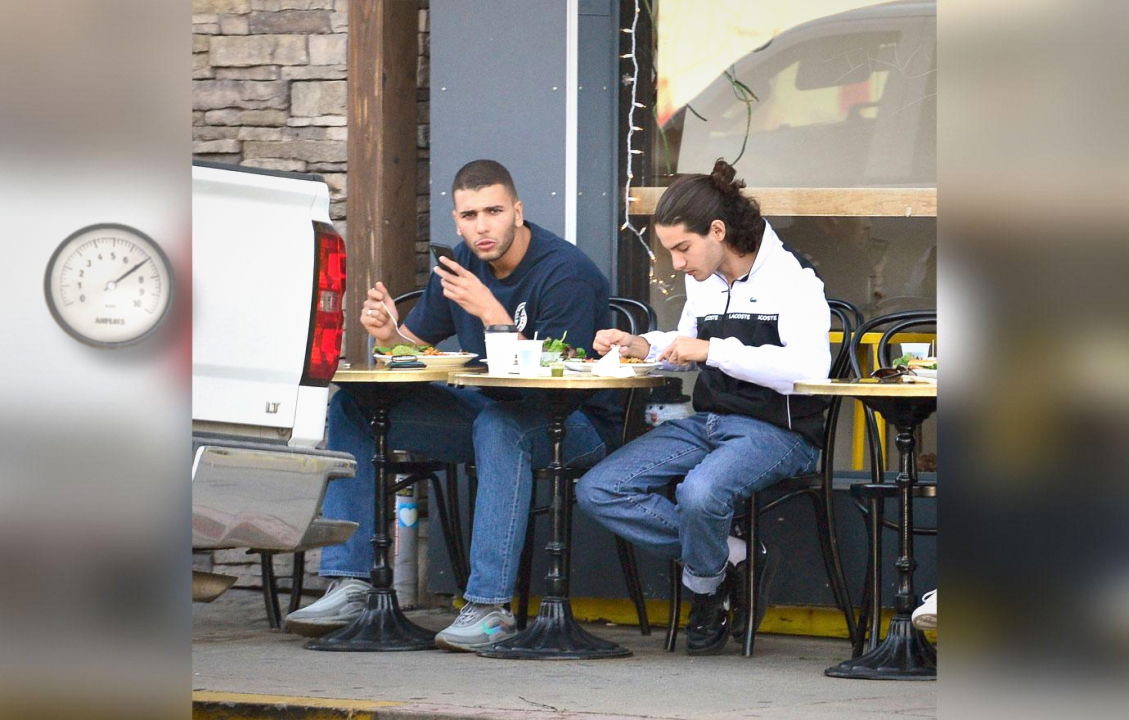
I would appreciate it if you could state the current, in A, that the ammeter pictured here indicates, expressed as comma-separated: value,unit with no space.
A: 7,A
